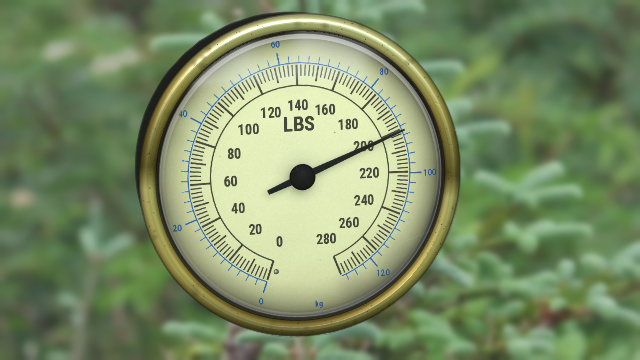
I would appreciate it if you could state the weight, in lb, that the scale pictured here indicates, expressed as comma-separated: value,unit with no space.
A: 200,lb
